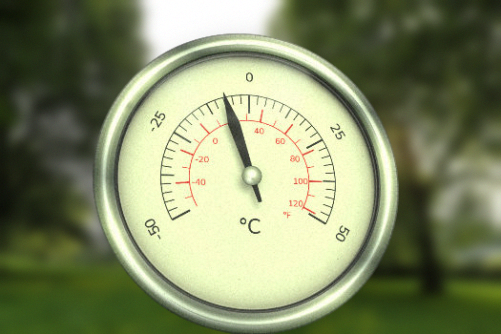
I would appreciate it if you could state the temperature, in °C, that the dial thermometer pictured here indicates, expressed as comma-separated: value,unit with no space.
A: -7.5,°C
